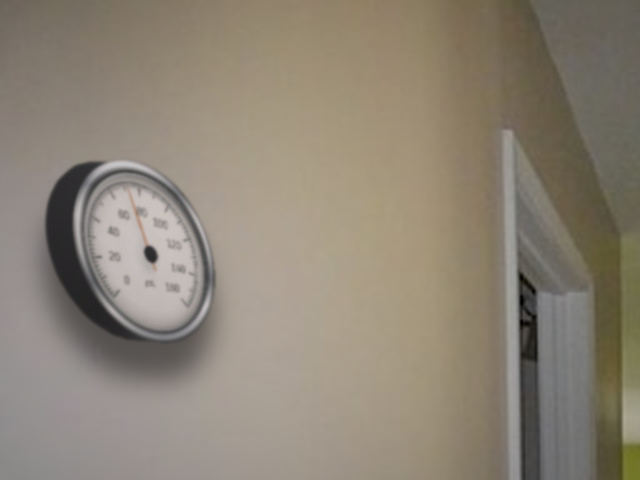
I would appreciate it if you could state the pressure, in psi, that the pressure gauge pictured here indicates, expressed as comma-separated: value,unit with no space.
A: 70,psi
